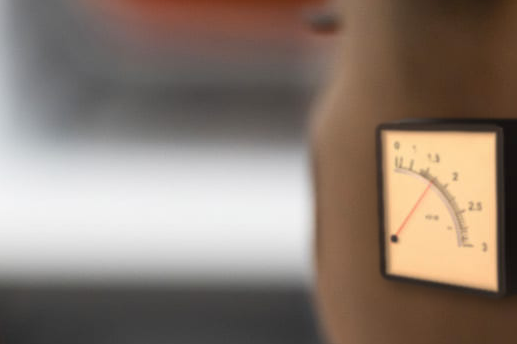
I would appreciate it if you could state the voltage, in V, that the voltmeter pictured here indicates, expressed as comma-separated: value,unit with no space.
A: 1.75,V
